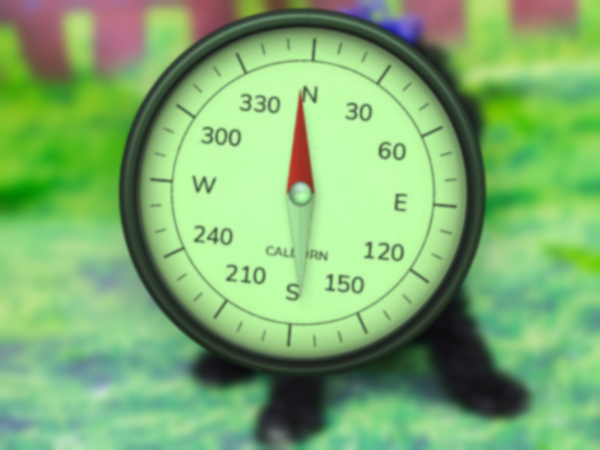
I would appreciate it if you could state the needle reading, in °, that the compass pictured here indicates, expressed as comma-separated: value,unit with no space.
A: 355,°
